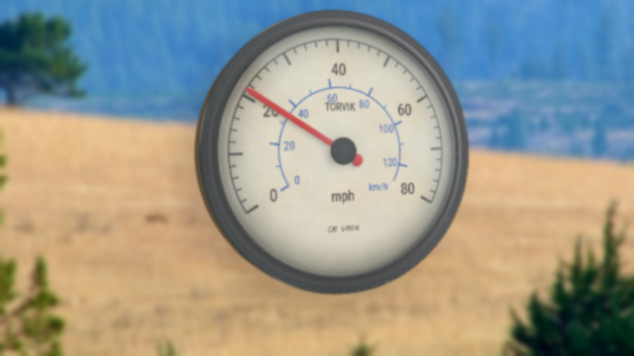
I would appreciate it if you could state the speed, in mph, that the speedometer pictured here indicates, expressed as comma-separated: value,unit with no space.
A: 21,mph
